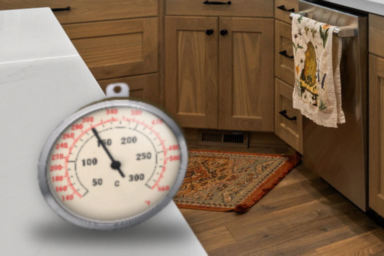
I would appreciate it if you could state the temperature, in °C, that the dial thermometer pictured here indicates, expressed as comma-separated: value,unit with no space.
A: 150,°C
